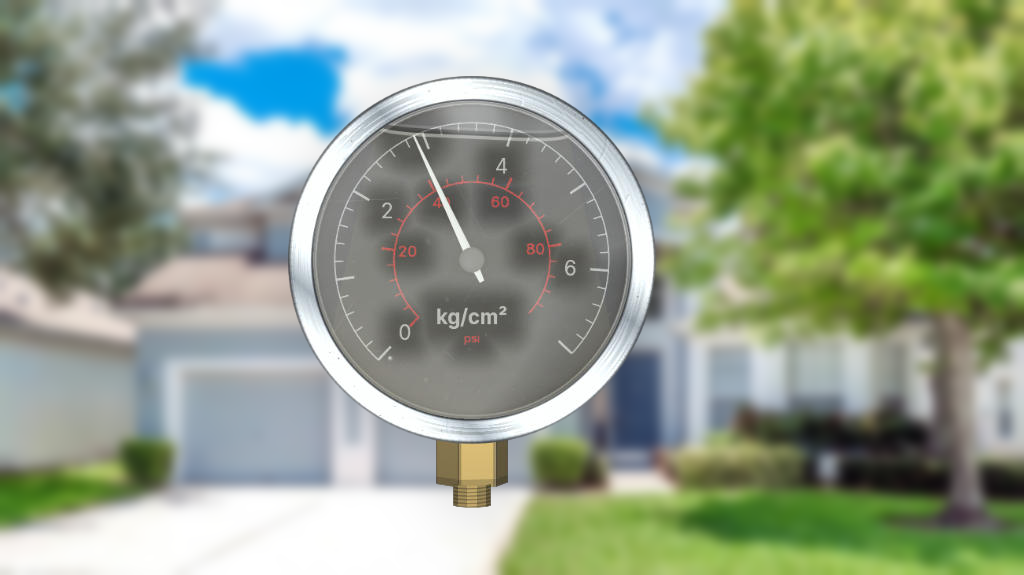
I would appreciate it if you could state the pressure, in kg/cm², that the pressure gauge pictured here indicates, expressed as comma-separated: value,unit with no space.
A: 2.9,kg/cm²
